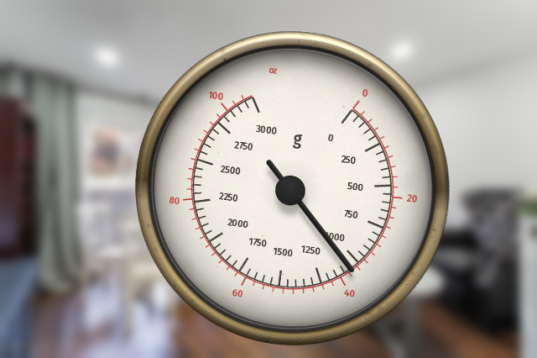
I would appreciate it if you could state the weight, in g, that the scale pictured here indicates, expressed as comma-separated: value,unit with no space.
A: 1050,g
